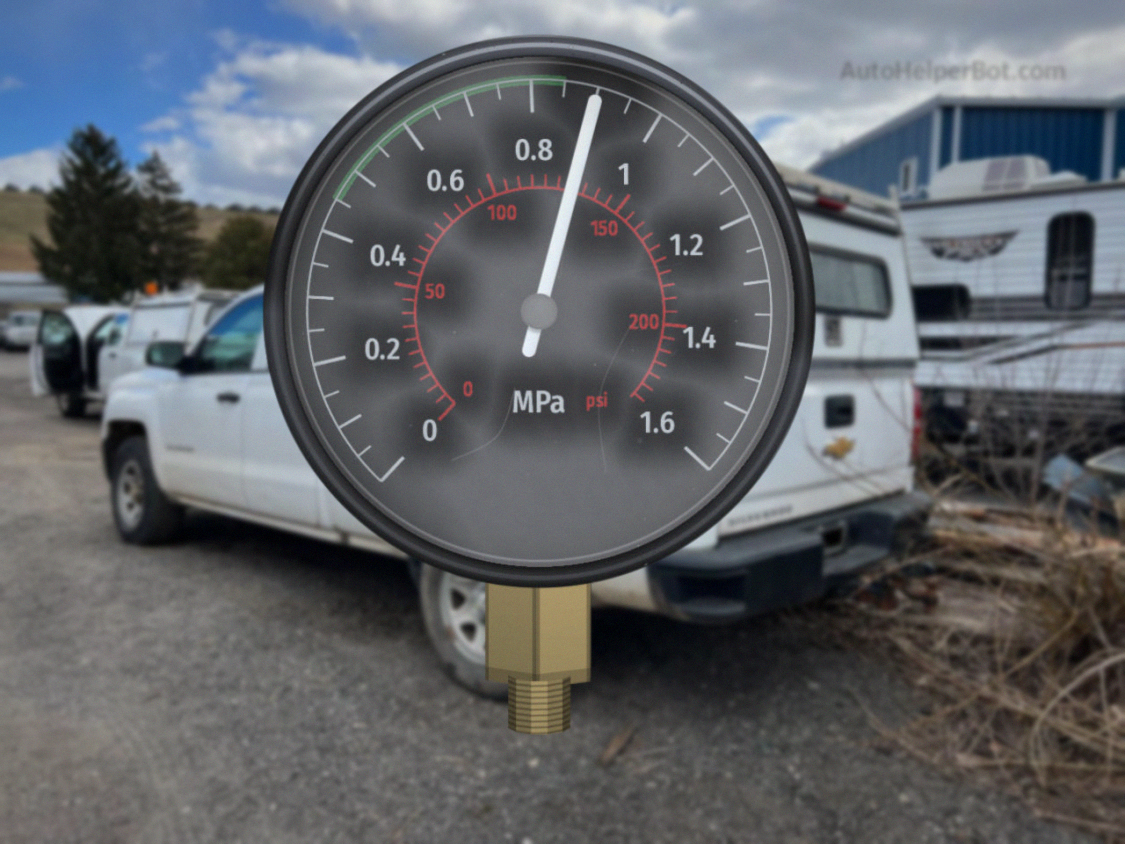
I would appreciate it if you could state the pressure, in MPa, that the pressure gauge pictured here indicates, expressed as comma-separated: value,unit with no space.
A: 0.9,MPa
